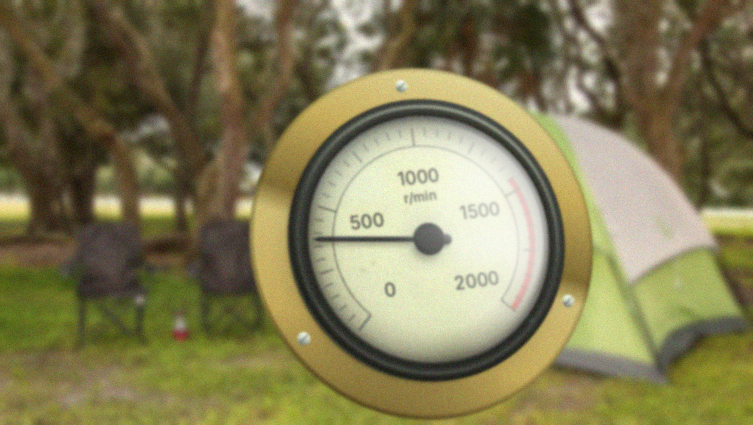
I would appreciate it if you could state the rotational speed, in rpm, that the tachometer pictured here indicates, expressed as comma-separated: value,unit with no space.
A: 375,rpm
